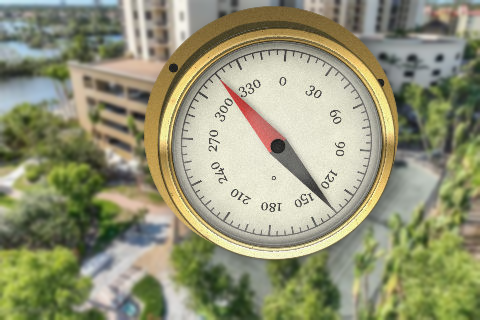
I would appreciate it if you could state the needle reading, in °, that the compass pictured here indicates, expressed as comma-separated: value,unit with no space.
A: 315,°
